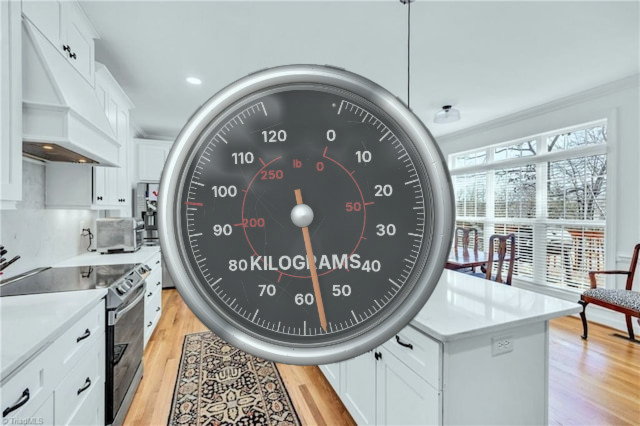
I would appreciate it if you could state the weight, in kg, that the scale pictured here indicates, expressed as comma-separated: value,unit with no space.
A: 56,kg
